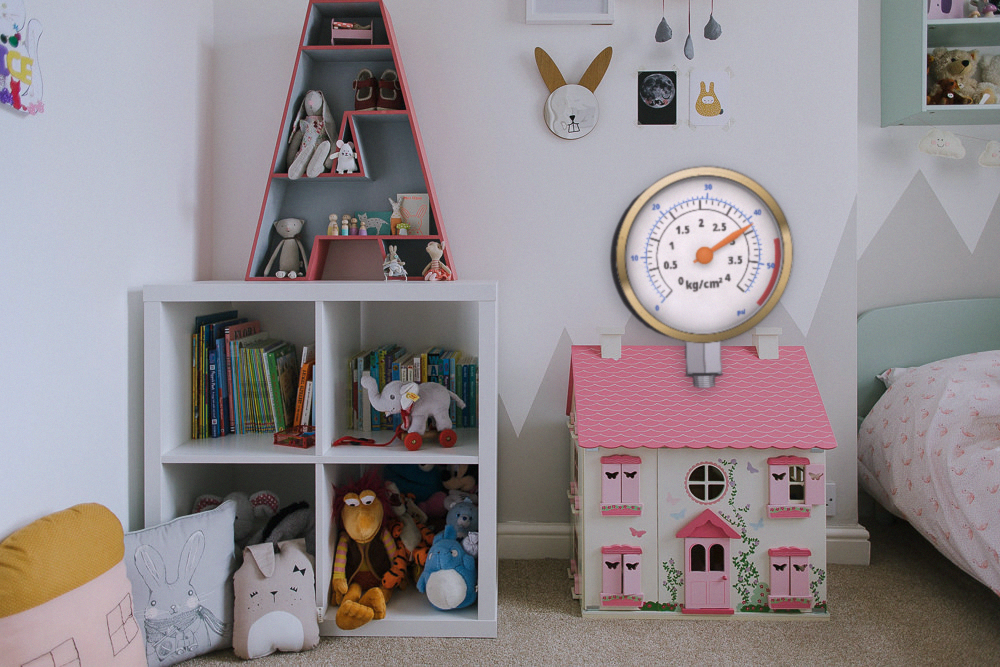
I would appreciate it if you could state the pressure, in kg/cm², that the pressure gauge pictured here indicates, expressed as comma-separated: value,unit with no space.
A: 2.9,kg/cm²
